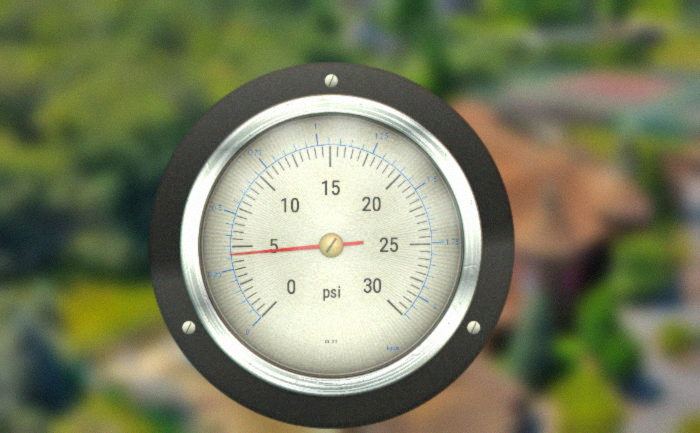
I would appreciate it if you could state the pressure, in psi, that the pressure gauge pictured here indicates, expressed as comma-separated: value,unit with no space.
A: 4.5,psi
